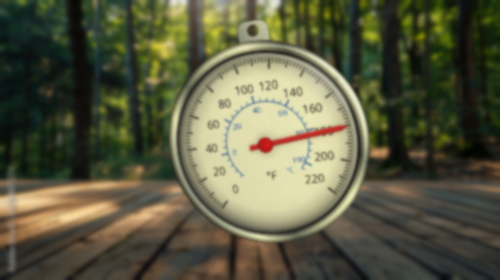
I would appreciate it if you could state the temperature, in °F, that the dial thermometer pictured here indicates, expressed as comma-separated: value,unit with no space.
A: 180,°F
